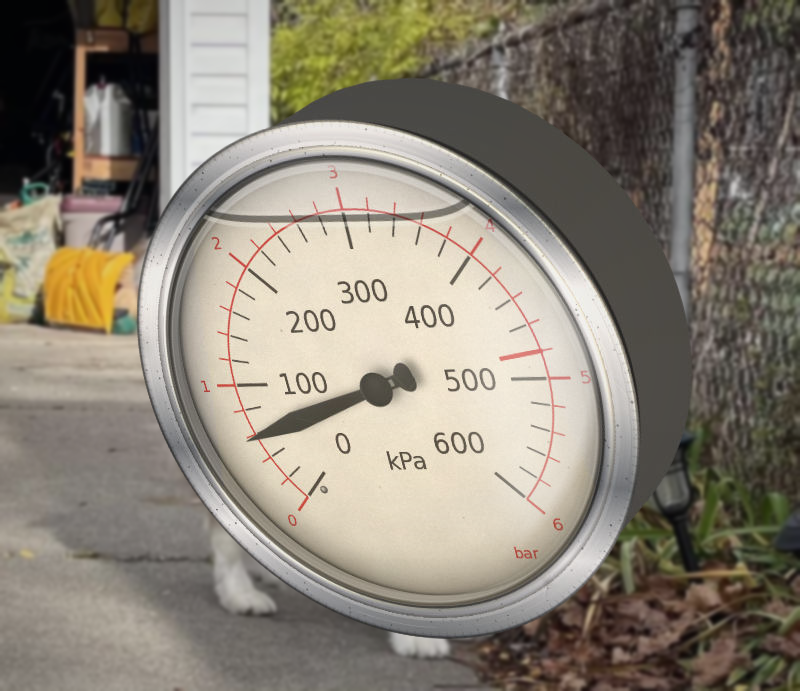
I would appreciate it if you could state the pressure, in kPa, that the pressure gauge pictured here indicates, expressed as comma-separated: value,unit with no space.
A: 60,kPa
